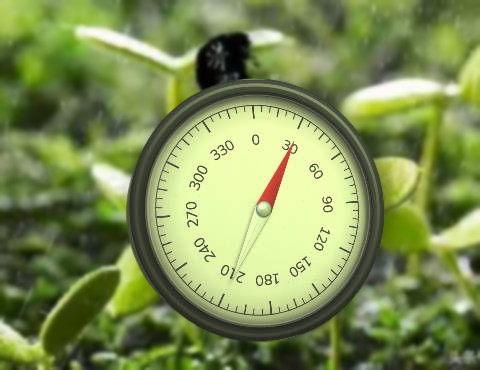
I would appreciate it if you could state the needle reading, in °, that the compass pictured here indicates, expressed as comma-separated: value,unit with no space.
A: 30,°
